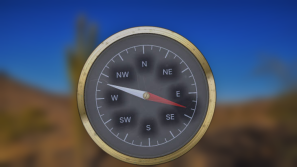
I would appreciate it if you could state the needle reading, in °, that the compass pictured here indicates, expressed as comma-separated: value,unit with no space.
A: 110,°
